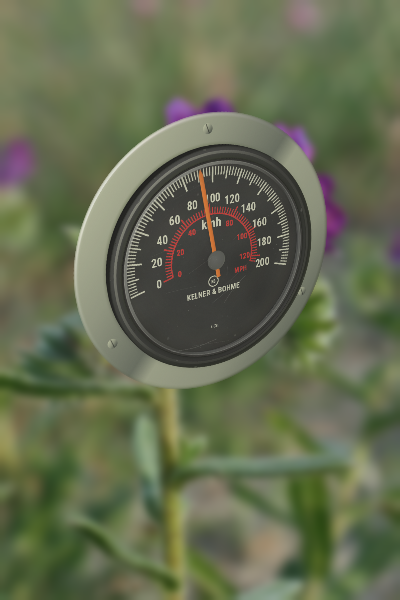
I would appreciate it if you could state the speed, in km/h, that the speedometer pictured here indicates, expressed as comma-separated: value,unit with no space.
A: 90,km/h
